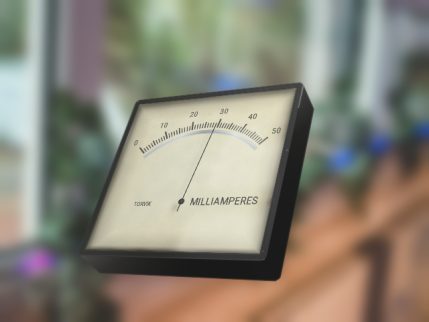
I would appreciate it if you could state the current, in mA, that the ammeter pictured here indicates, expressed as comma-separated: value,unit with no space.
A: 30,mA
